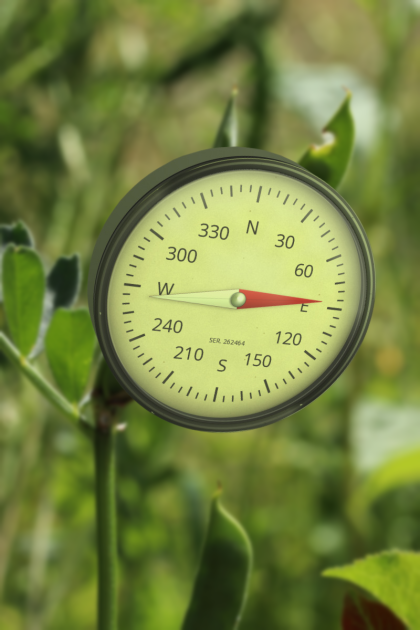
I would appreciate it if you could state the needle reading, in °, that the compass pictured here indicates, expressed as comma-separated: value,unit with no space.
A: 85,°
